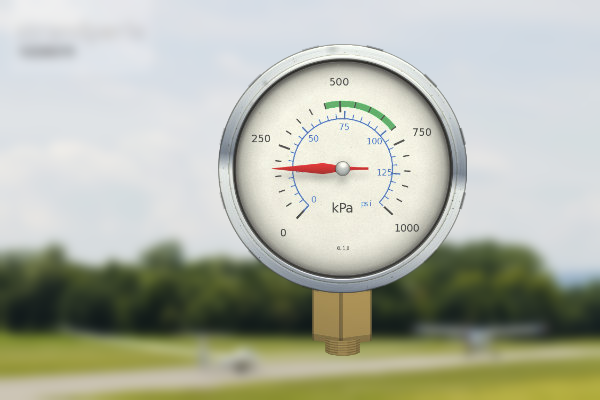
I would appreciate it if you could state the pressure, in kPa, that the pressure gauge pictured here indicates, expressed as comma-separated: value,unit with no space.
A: 175,kPa
